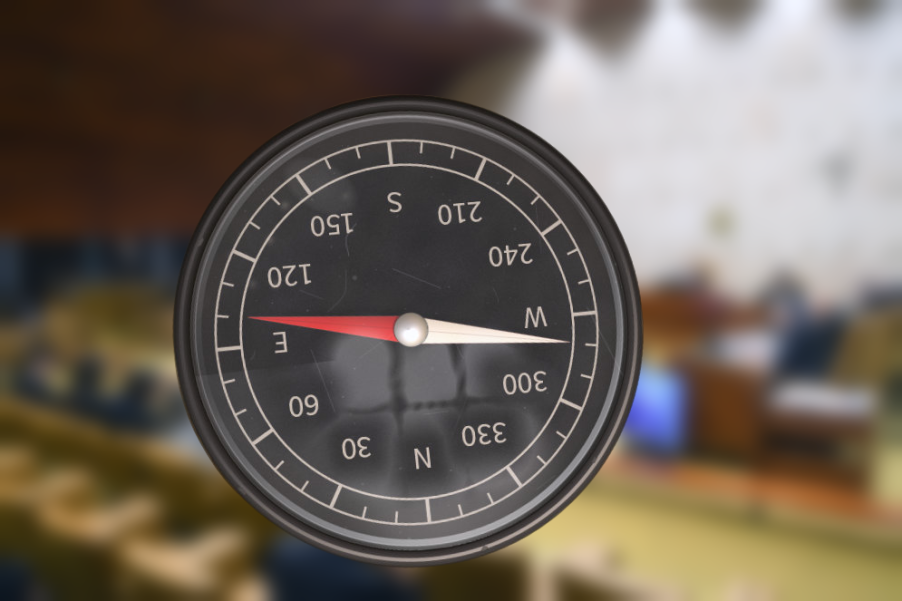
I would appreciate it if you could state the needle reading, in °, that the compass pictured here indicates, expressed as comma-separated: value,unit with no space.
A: 100,°
